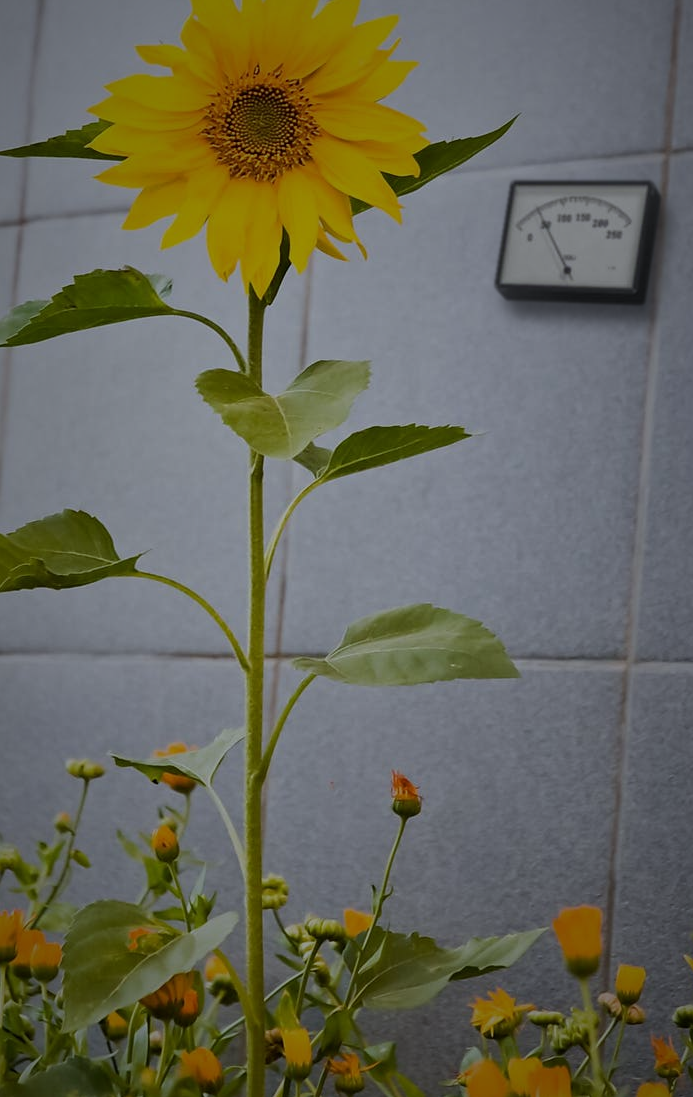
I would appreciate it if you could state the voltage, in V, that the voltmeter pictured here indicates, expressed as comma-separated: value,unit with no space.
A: 50,V
